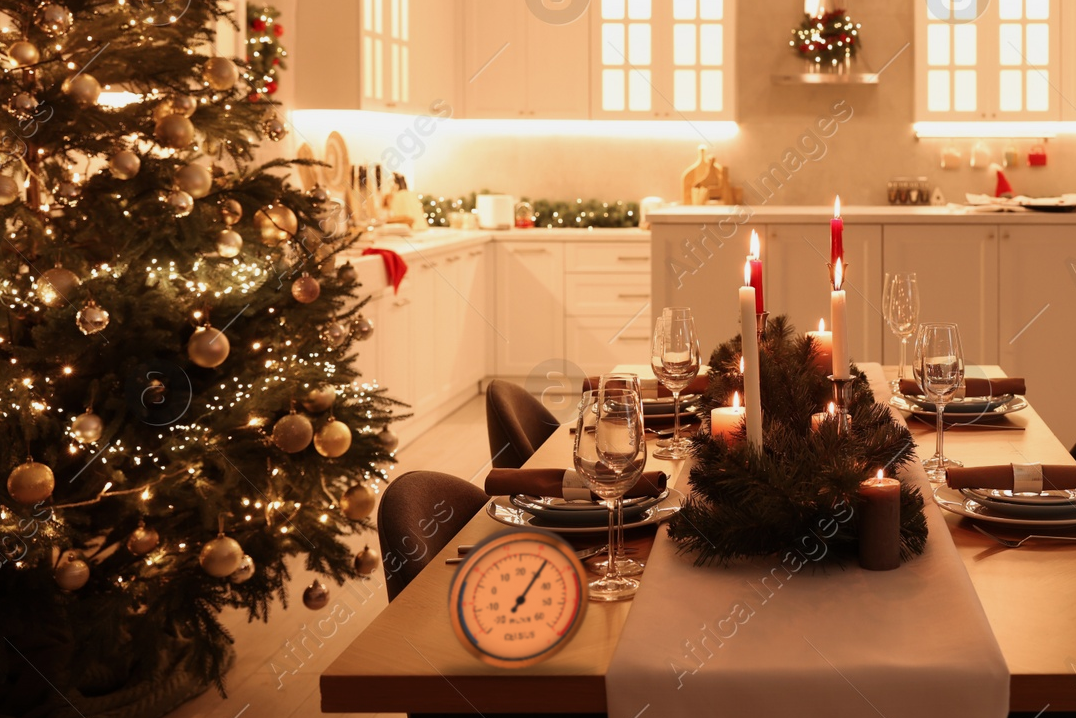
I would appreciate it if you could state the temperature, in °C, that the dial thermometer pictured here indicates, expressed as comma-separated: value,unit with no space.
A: 30,°C
